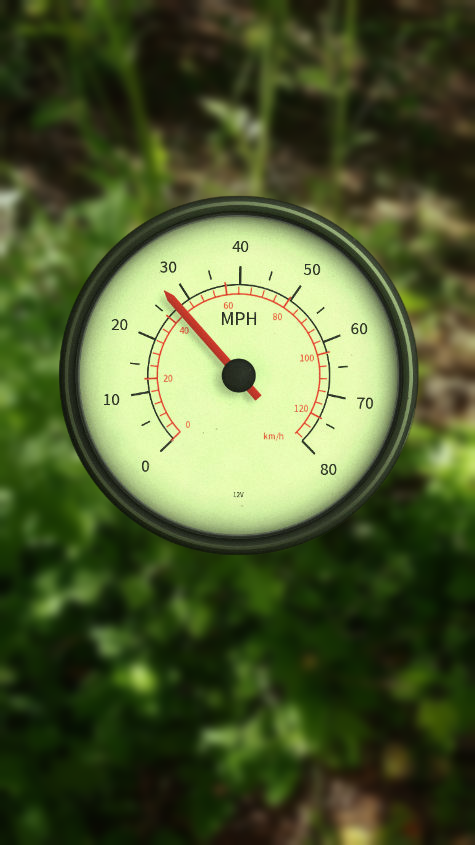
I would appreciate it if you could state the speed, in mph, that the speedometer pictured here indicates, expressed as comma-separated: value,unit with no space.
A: 27.5,mph
